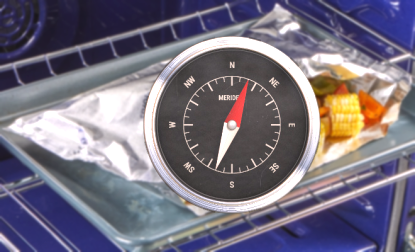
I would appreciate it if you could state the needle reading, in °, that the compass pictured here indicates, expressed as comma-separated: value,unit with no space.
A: 20,°
